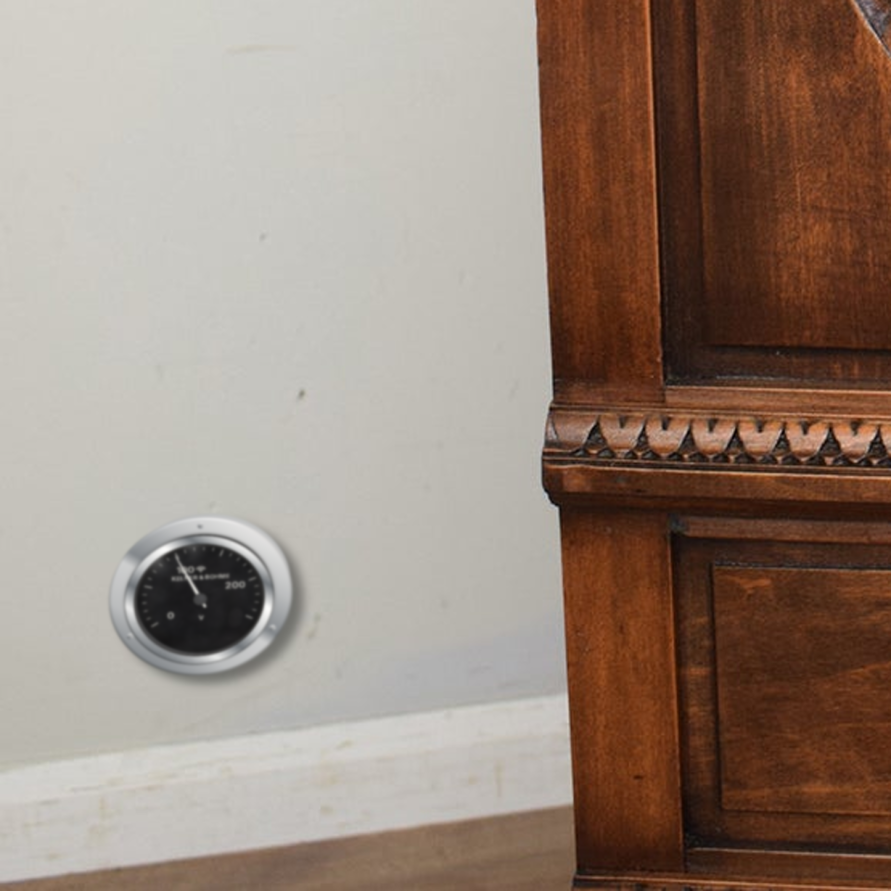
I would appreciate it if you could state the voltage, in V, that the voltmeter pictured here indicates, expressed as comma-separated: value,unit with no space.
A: 100,V
